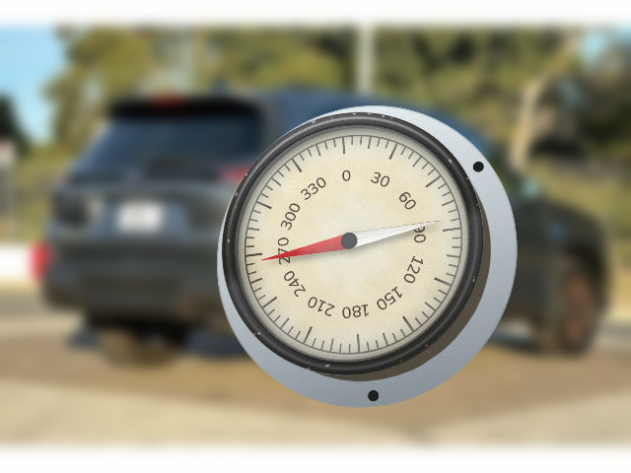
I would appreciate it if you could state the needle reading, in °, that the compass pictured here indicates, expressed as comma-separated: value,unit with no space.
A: 265,°
